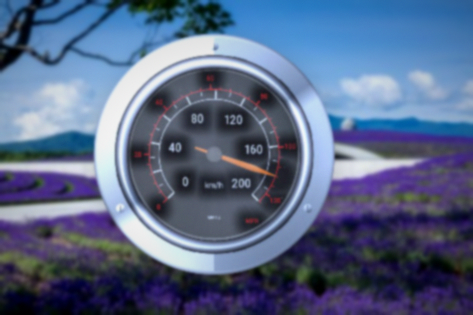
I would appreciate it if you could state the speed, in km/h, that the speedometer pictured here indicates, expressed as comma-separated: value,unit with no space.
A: 180,km/h
